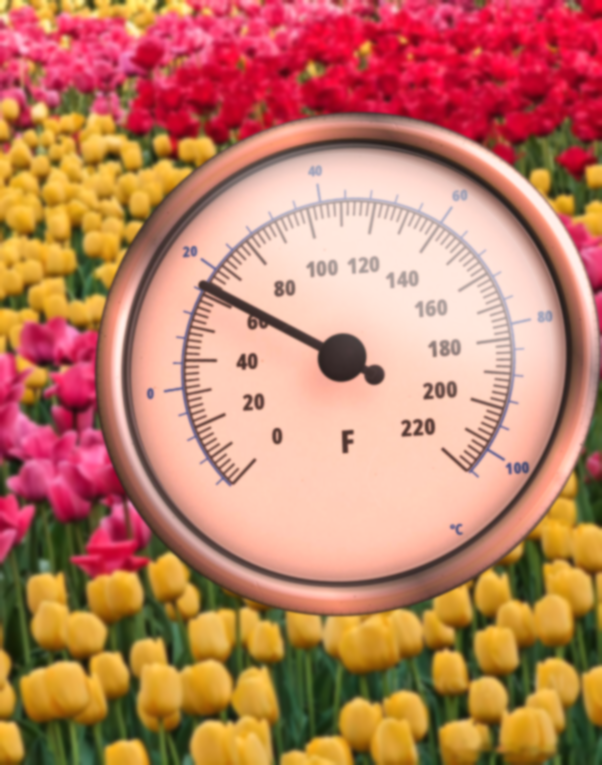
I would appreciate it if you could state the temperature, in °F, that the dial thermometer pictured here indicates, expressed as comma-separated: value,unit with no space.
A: 62,°F
